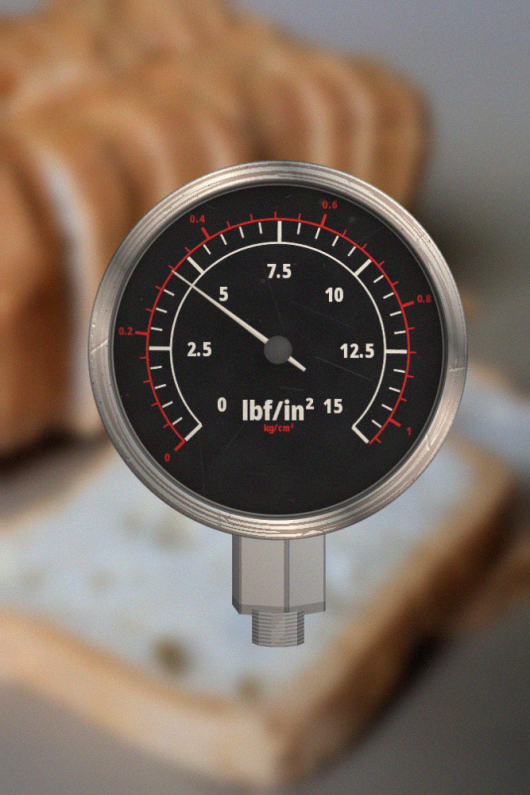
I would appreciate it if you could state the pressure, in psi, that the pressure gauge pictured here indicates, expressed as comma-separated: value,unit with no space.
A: 4.5,psi
